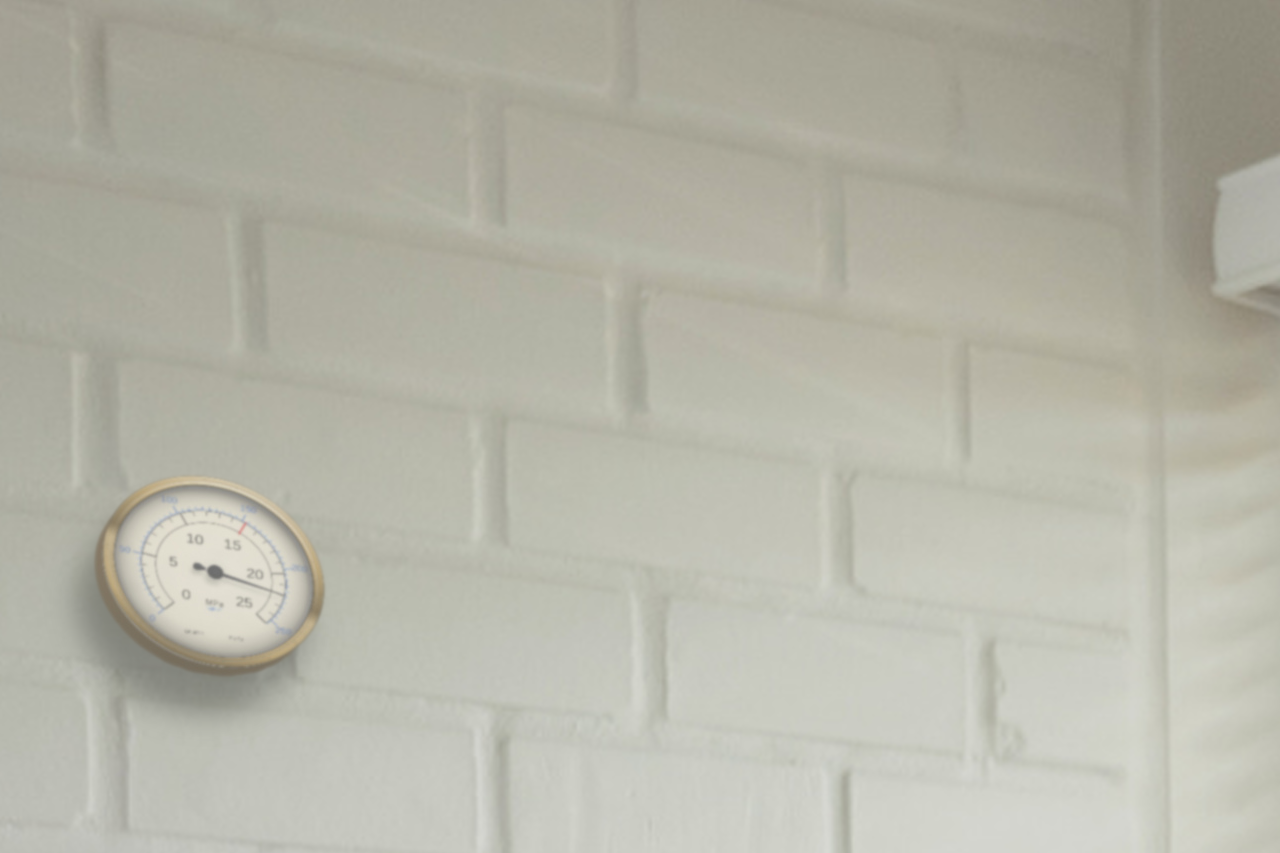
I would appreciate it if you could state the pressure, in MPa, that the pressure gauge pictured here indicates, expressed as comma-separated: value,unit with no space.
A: 22,MPa
